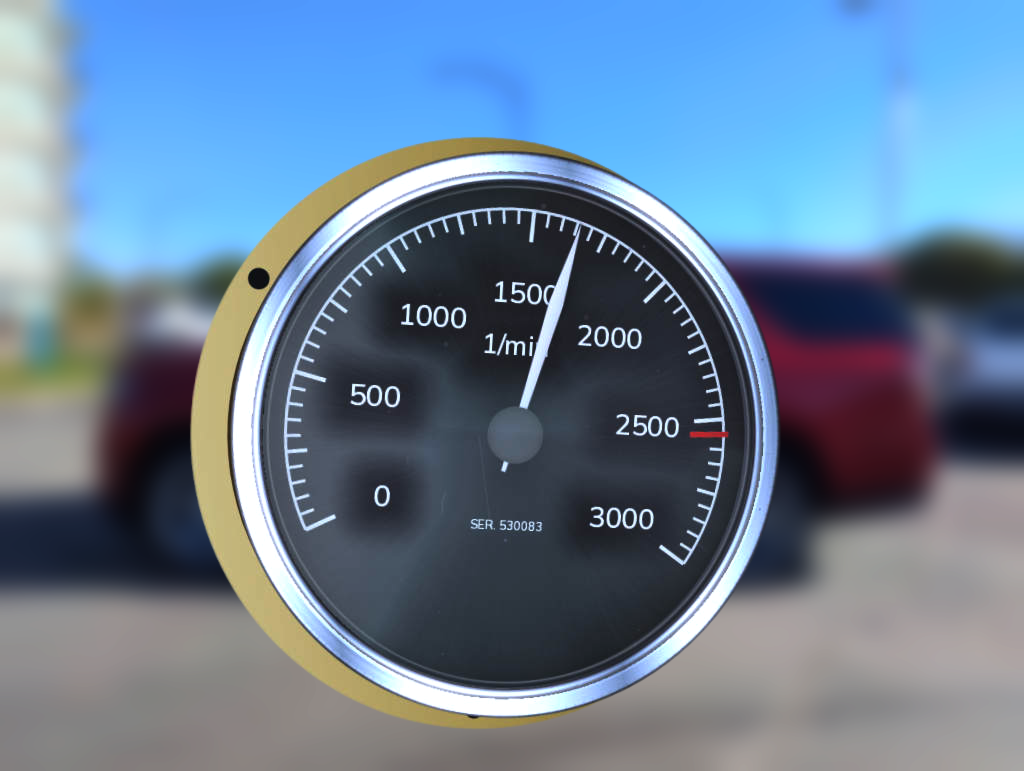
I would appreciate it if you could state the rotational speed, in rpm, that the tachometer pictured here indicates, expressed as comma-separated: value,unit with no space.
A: 1650,rpm
